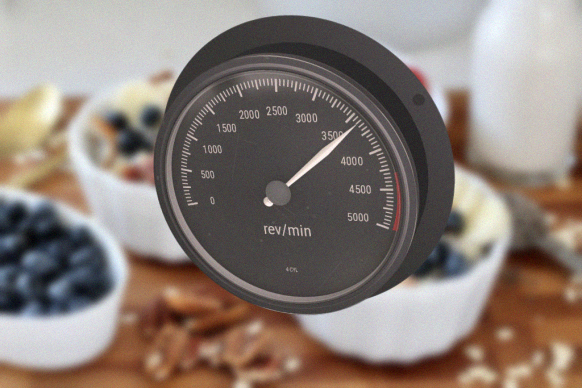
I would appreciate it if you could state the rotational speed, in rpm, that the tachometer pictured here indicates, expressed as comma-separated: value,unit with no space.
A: 3600,rpm
